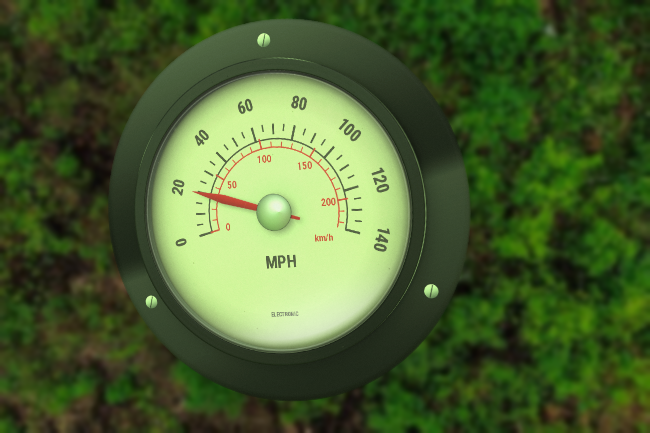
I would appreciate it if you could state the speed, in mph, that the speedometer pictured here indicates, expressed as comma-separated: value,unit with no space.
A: 20,mph
